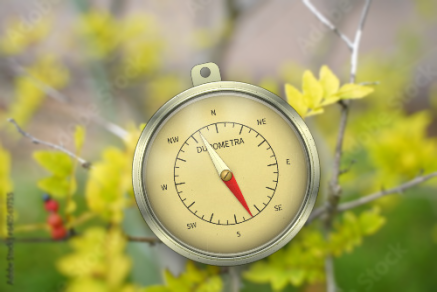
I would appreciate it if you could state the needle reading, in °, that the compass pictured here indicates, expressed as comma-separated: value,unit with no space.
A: 160,°
